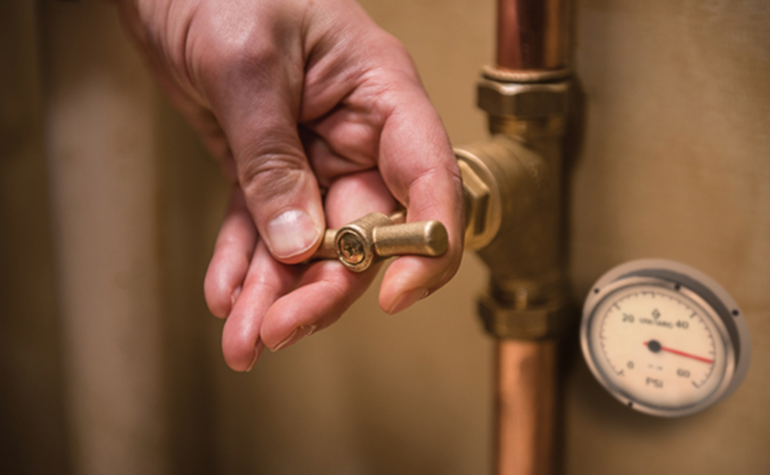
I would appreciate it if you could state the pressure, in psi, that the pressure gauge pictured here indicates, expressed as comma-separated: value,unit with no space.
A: 52,psi
